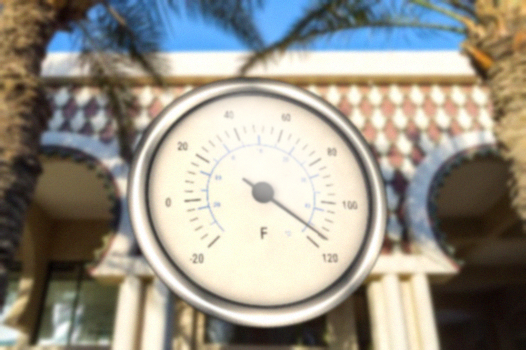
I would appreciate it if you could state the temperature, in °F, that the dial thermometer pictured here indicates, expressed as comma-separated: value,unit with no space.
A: 116,°F
